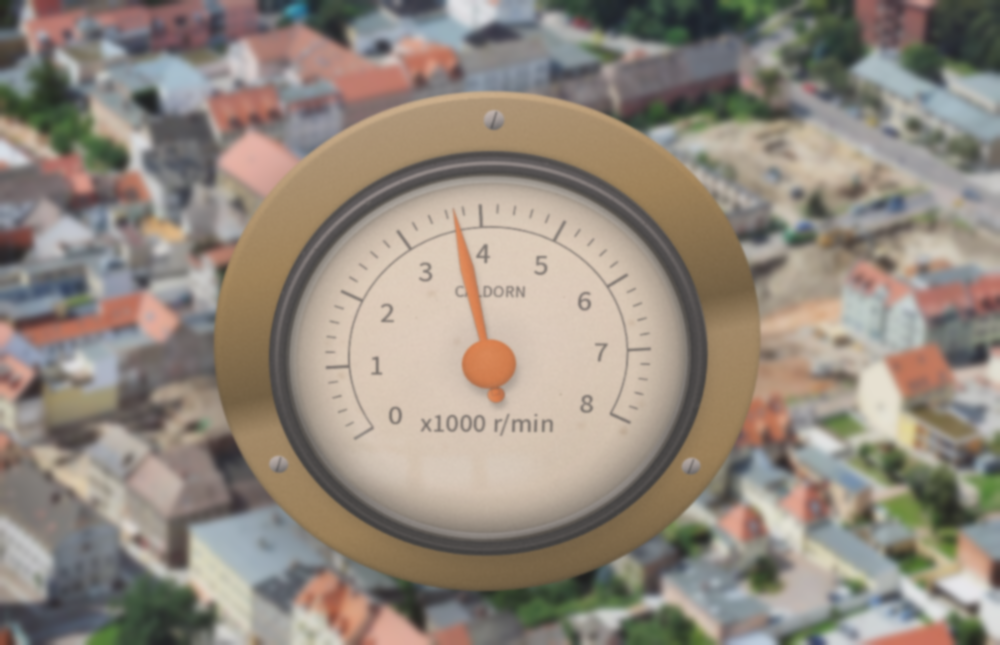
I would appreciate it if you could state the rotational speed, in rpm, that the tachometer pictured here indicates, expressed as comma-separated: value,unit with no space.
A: 3700,rpm
